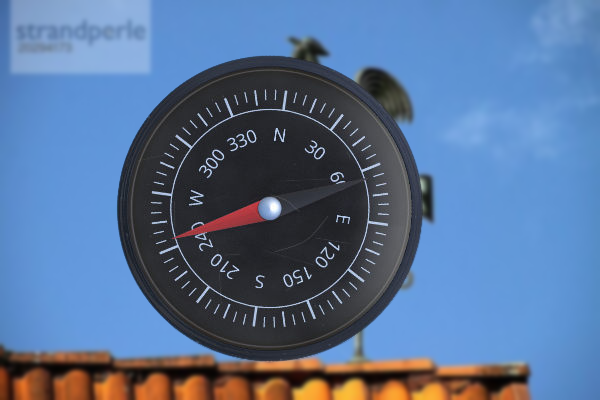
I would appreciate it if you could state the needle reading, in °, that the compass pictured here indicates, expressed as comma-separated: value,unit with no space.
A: 245,°
